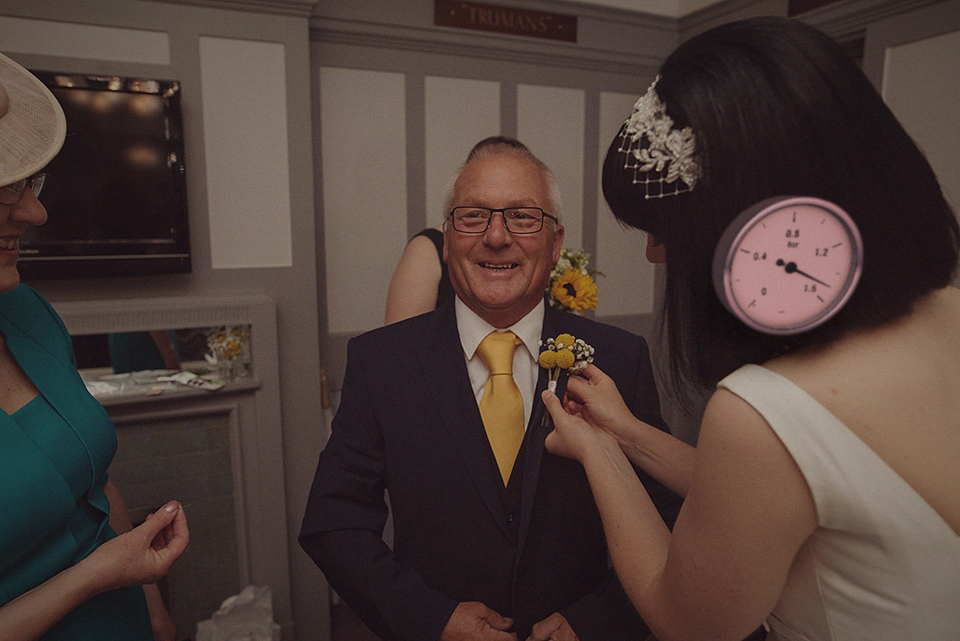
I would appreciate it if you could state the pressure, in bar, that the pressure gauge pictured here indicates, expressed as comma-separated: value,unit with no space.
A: 1.5,bar
